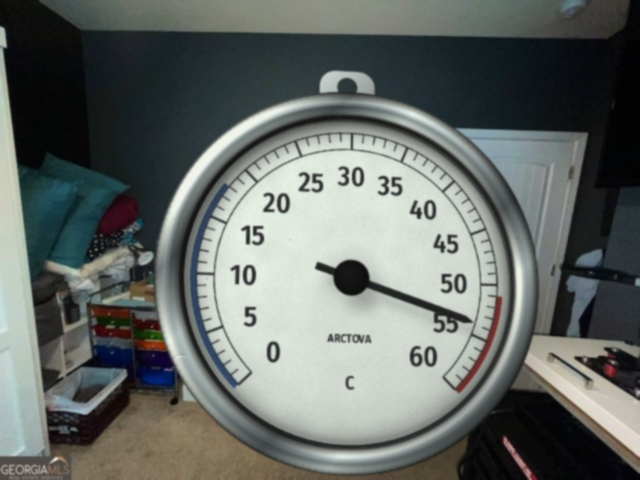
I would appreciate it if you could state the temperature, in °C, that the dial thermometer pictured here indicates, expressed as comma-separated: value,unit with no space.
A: 54,°C
